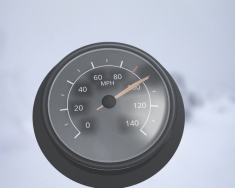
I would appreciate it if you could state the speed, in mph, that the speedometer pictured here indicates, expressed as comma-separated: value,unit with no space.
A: 100,mph
